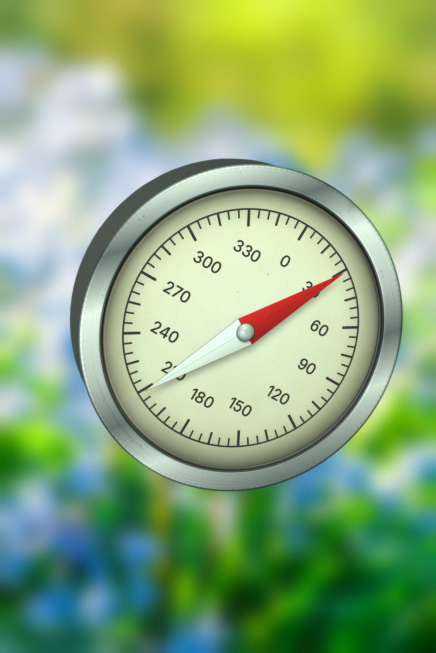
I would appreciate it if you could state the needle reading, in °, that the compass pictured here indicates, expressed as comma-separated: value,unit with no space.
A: 30,°
